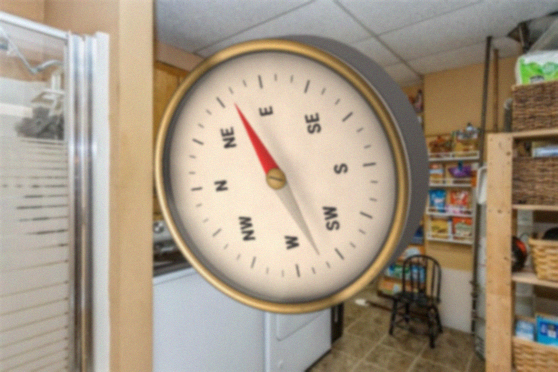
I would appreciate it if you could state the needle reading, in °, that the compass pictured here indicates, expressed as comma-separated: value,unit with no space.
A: 70,°
